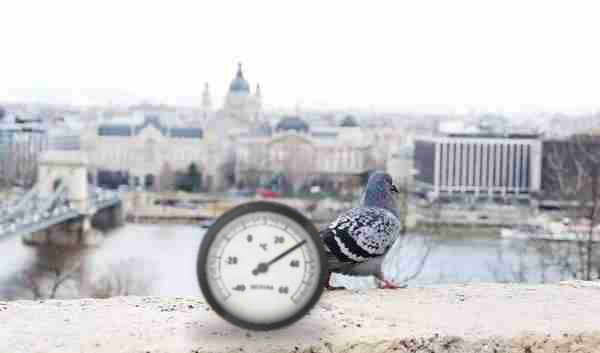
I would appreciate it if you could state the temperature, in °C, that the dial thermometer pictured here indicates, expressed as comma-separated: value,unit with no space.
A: 30,°C
